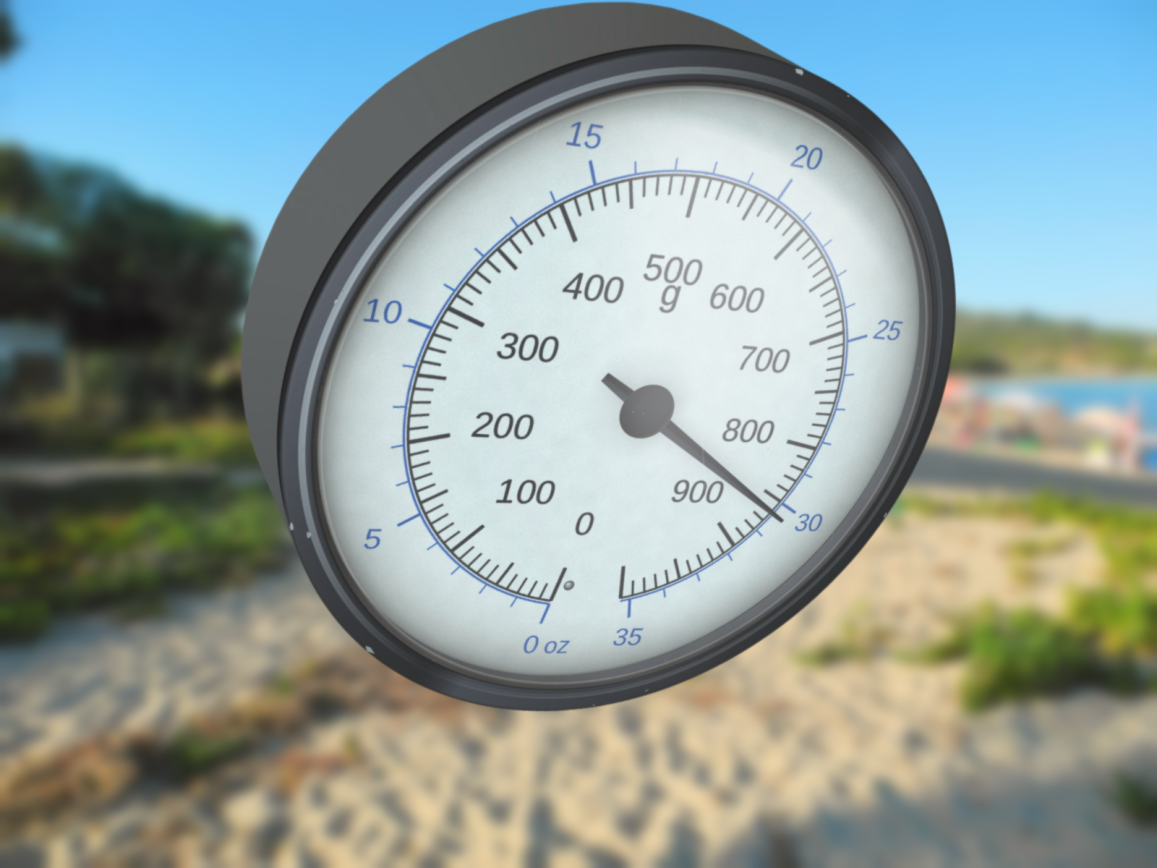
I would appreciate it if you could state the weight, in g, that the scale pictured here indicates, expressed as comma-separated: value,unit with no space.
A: 860,g
